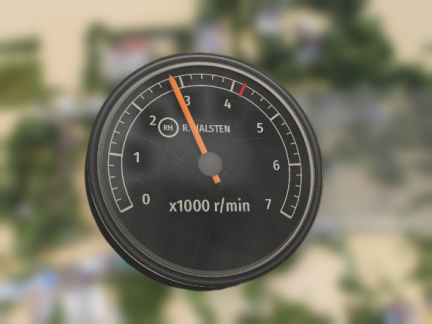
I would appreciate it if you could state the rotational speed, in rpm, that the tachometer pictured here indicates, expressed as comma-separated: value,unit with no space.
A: 2800,rpm
